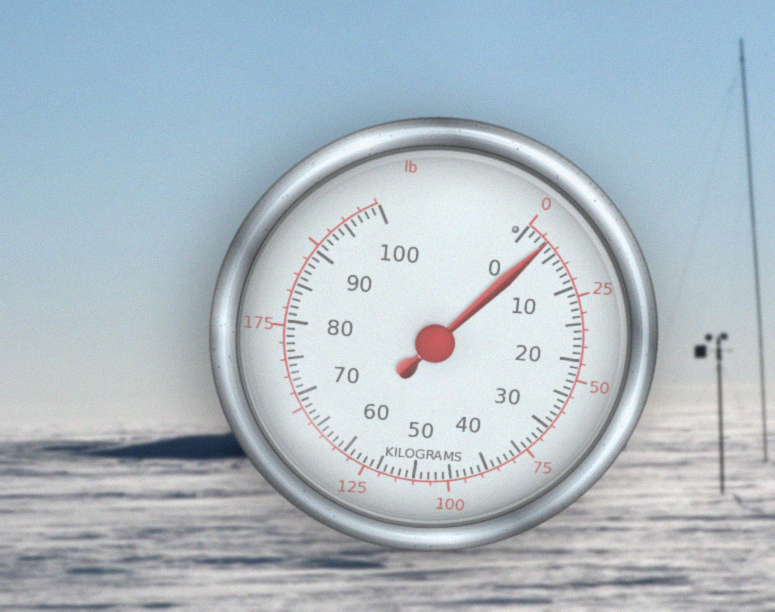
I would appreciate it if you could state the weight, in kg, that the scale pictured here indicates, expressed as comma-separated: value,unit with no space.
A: 3,kg
